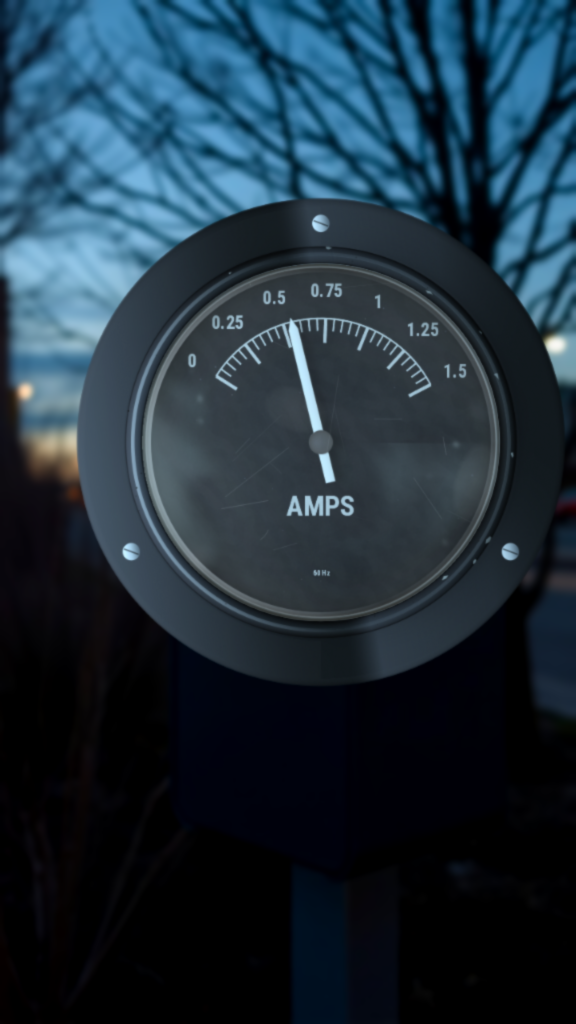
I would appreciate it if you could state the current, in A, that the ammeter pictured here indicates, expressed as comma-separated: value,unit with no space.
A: 0.55,A
